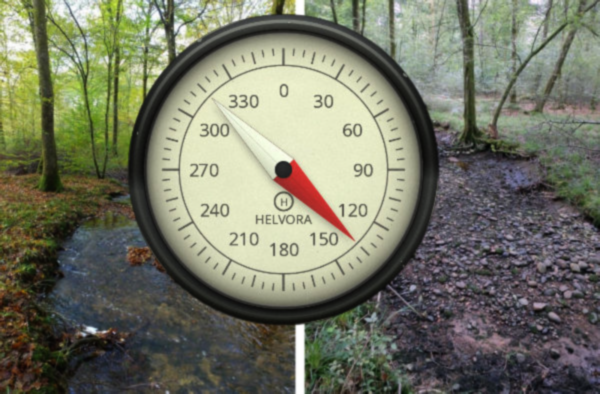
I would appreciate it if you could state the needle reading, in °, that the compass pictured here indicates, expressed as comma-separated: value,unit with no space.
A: 135,°
